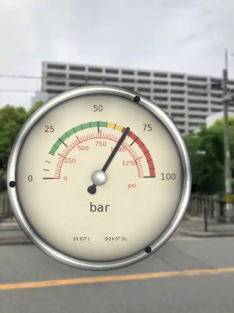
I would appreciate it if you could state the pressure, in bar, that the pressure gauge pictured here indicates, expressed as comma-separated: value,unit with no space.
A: 67.5,bar
